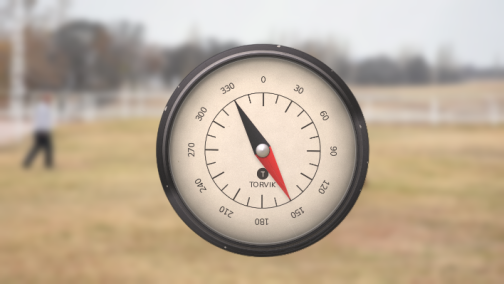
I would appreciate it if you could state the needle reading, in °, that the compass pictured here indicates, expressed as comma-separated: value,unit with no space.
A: 150,°
